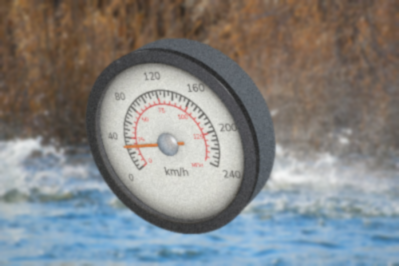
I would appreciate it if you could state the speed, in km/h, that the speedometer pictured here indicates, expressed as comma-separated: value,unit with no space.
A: 30,km/h
